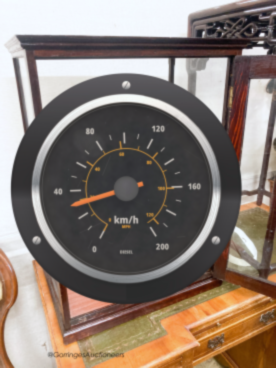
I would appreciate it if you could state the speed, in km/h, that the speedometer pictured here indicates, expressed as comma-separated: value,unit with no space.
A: 30,km/h
